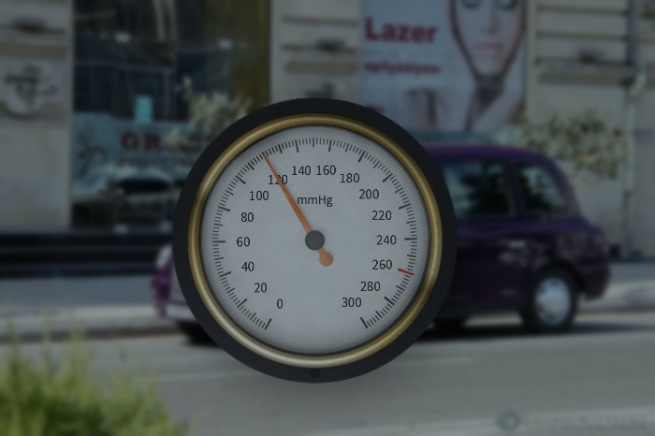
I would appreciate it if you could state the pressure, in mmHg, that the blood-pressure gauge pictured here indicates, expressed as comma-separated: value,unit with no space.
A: 120,mmHg
